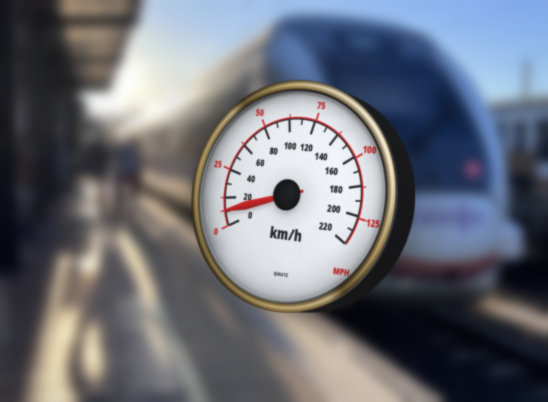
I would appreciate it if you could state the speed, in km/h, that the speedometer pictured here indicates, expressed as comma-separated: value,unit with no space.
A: 10,km/h
